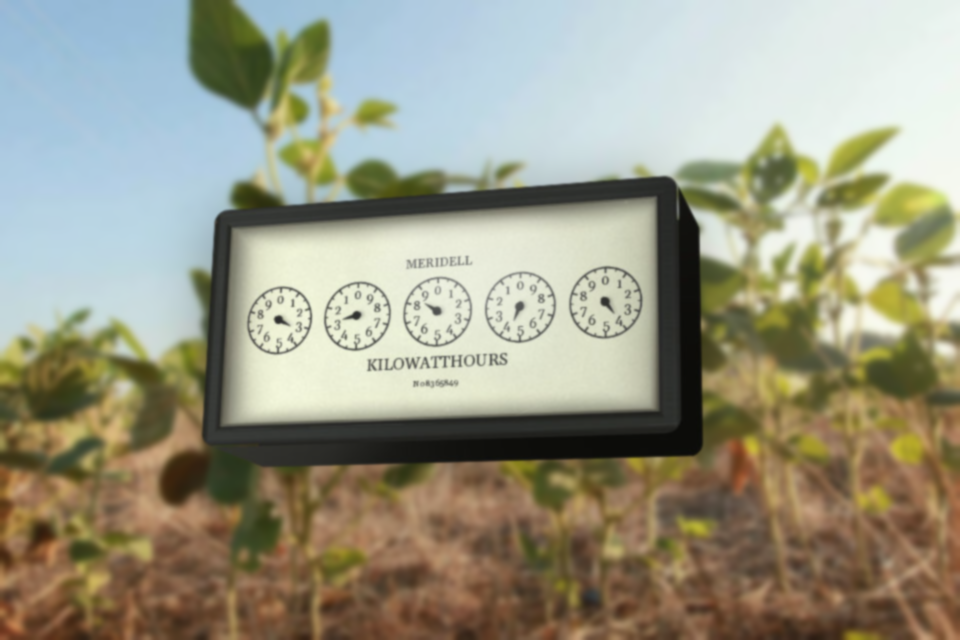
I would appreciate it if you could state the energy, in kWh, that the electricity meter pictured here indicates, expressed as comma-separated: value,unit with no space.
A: 32844,kWh
